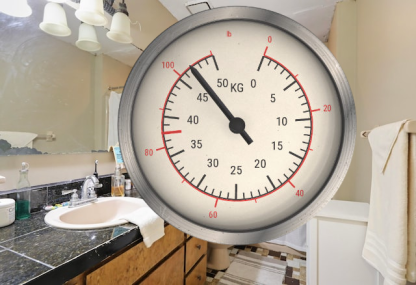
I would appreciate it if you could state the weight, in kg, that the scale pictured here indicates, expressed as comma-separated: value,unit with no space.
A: 47,kg
